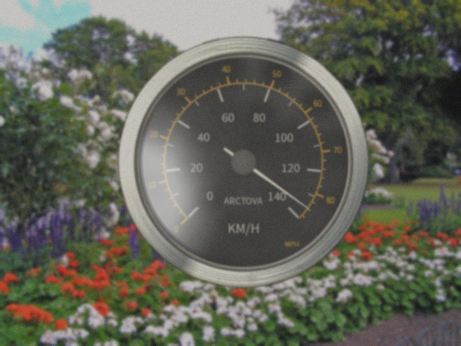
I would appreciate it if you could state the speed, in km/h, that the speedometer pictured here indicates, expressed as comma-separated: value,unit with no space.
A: 135,km/h
